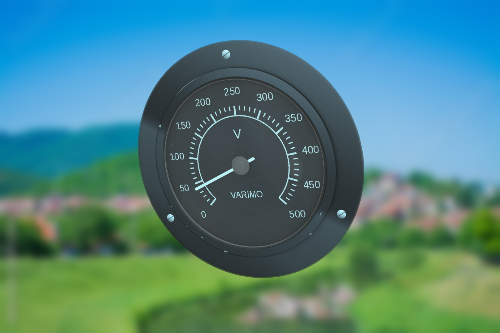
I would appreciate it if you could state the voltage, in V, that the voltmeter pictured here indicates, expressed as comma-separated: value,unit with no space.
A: 40,V
